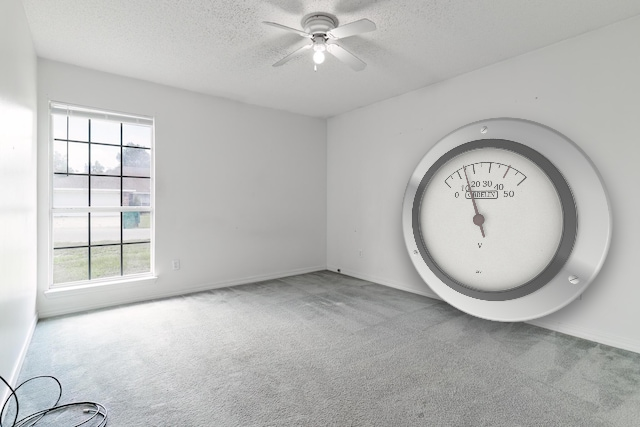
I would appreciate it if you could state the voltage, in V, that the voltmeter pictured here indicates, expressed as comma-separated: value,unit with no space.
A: 15,V
